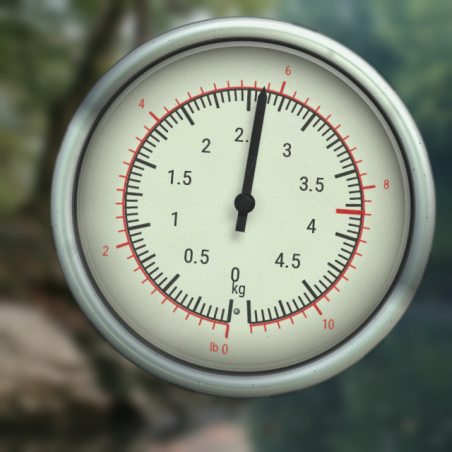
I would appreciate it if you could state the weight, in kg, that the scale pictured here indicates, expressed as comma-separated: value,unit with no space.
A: 2.6,kg
